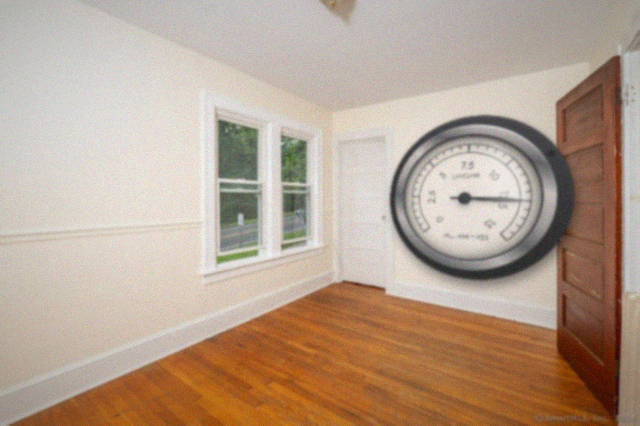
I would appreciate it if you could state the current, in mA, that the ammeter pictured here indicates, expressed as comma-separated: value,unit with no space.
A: 12.5,mA
